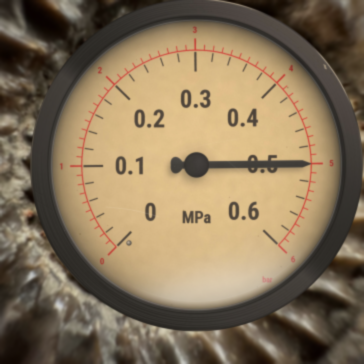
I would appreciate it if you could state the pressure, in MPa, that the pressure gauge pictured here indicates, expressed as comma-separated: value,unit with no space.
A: 0.5,MPa
